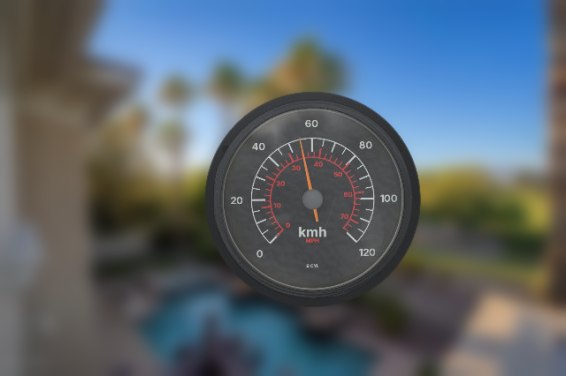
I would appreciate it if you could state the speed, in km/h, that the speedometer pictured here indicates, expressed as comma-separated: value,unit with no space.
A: 55,km/h
